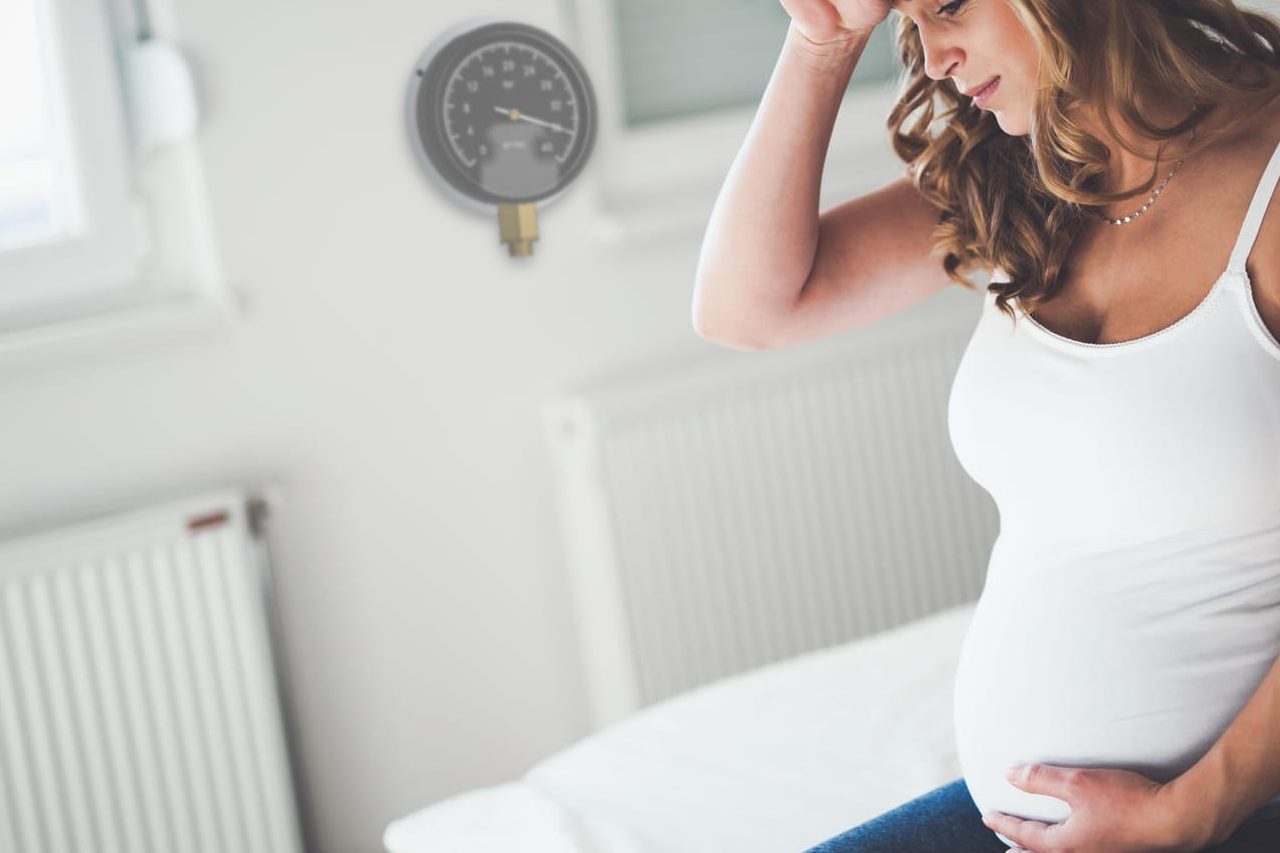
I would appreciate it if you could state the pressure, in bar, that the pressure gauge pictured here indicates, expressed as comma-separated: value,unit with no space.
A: 36,bar
